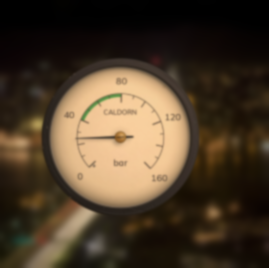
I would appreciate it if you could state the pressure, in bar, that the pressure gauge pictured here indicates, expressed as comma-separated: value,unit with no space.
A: 25,bar
